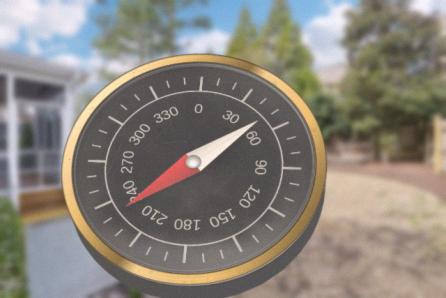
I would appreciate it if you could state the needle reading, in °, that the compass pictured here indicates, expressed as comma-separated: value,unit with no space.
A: 230,°
